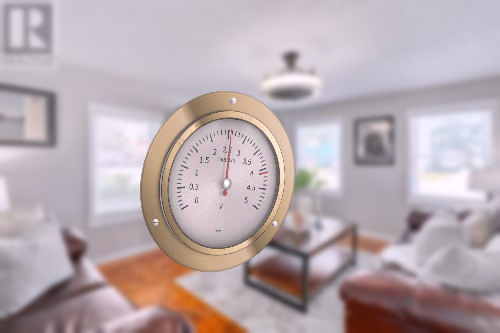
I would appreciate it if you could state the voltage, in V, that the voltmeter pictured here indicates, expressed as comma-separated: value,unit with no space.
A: 2.5,V
